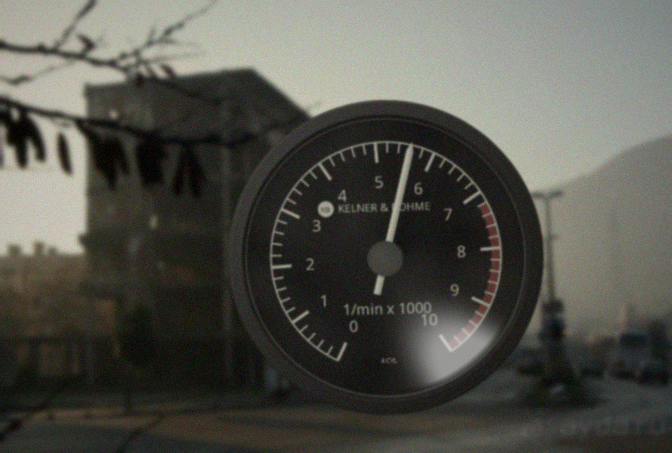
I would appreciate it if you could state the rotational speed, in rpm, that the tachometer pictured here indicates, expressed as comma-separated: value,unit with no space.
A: 5600,rpm
